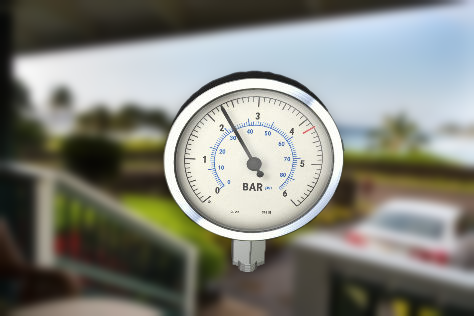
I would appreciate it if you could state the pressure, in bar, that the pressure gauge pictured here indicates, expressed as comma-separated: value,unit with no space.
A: 2.3,bar
